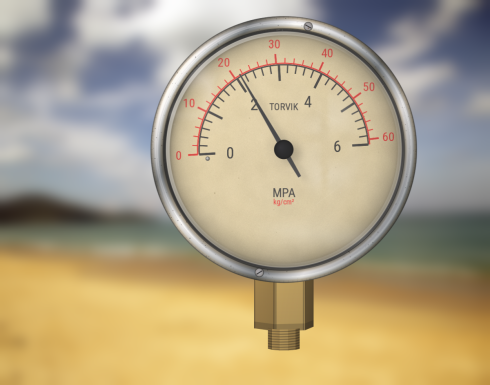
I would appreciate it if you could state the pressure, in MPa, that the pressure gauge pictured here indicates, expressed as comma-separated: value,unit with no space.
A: 2.1,MPa
